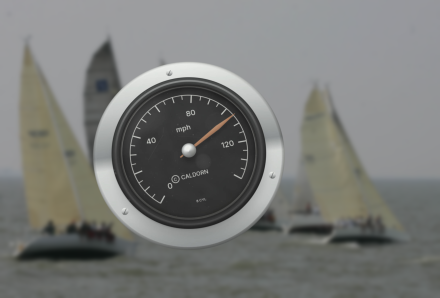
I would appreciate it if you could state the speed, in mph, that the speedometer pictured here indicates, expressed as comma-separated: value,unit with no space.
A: 105,mph
